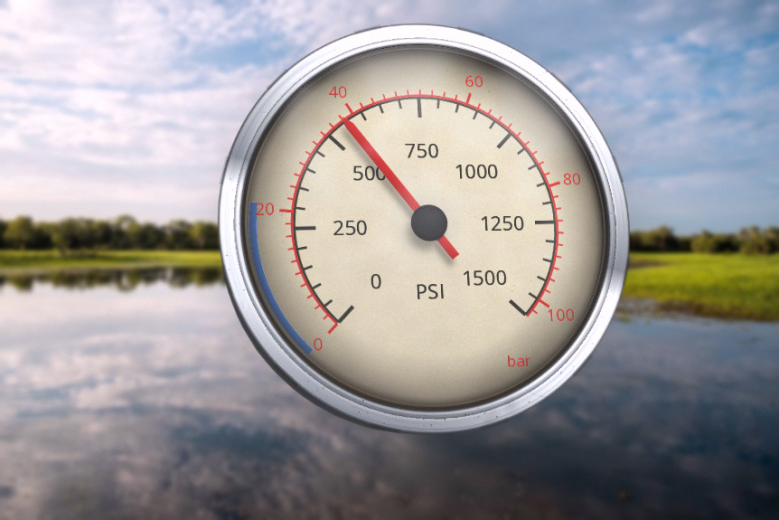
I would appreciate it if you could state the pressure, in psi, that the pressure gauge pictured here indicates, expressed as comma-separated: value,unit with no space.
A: 550,psi
